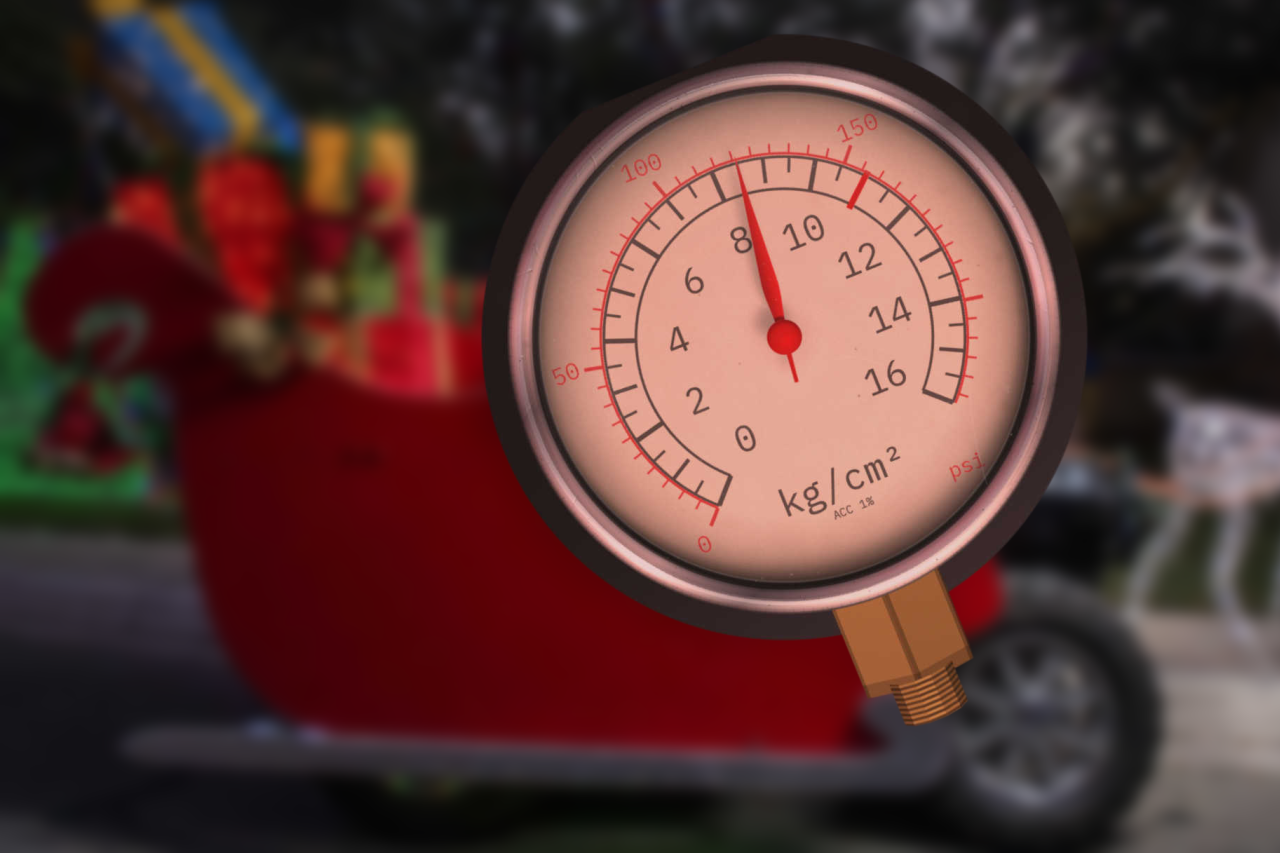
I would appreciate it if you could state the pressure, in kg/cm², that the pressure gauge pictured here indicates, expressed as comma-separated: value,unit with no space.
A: 8.5,kg/cm²
